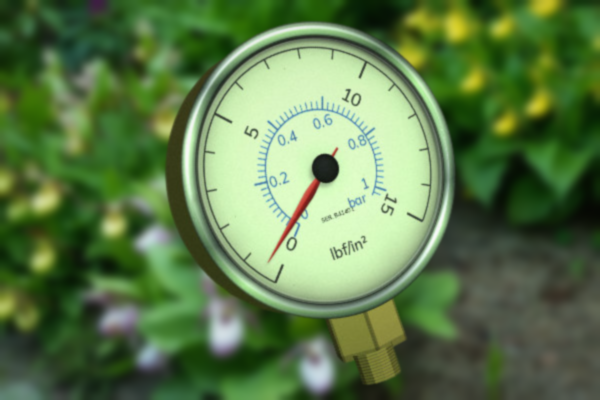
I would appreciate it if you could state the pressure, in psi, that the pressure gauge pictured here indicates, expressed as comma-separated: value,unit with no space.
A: 0.5,psi
